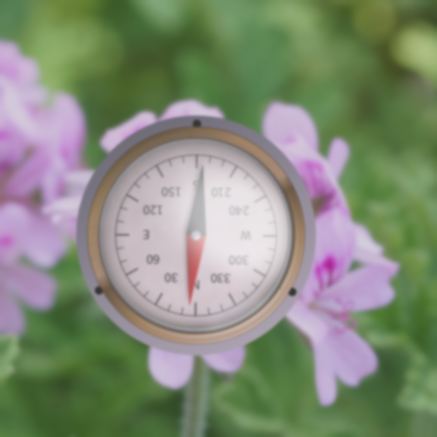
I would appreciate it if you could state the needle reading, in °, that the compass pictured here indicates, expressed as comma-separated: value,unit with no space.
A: 5,°
